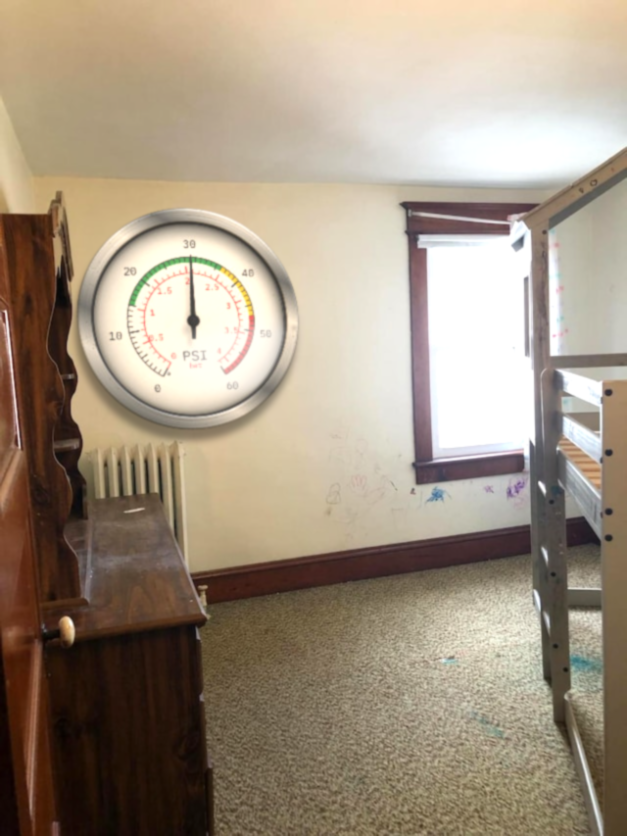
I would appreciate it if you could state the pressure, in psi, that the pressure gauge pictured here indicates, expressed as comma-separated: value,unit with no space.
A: 30,psi
